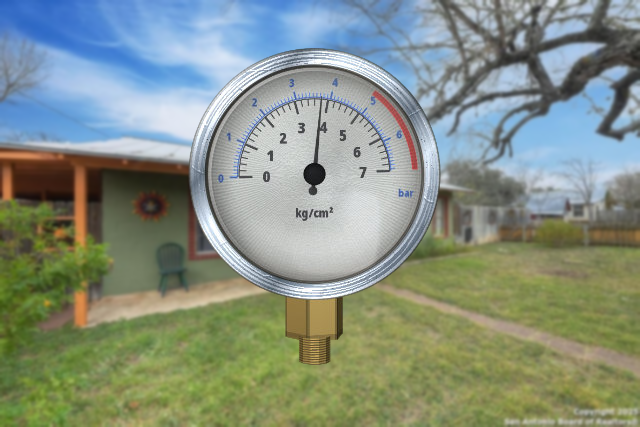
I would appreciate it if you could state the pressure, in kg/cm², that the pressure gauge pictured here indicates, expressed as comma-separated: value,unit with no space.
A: 3.8,kg/cm²
